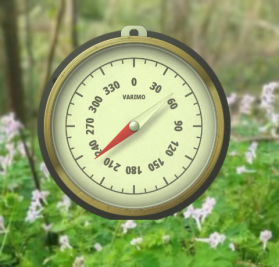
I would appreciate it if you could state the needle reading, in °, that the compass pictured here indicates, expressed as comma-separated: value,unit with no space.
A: 230,°
